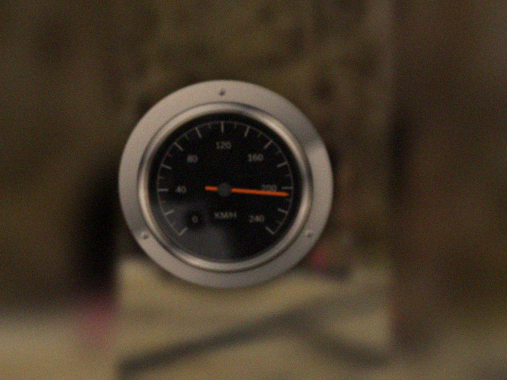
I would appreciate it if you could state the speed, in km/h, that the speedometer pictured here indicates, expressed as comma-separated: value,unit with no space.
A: 205,km/h
